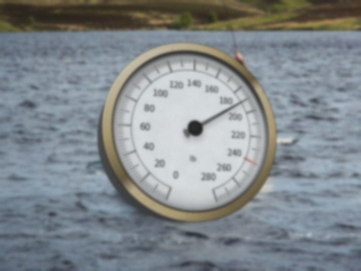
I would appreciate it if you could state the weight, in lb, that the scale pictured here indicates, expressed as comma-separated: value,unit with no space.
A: 190,lb
